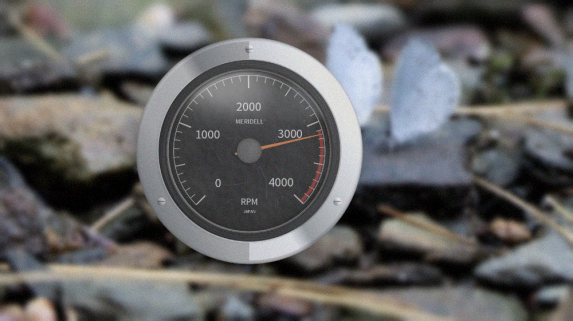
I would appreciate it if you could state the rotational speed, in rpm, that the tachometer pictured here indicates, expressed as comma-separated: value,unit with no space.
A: 3150,rpm
